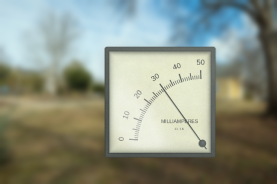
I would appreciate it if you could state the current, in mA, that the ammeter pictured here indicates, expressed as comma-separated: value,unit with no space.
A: 30,mA
